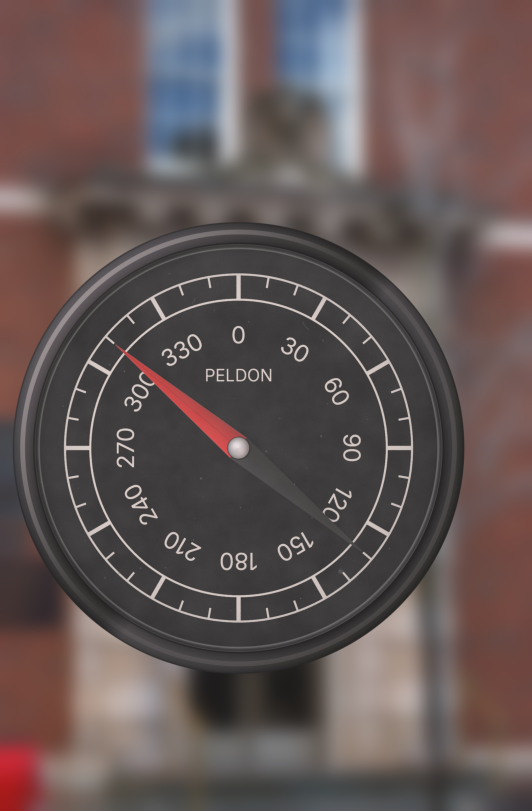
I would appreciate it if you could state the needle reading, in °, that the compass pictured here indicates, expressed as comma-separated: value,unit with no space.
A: 310,°
